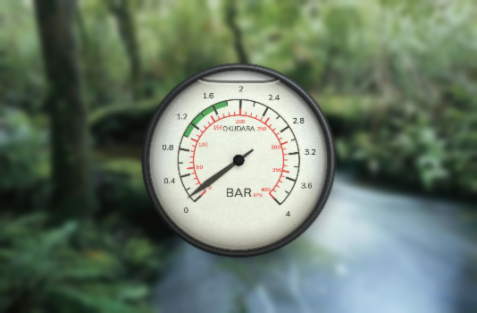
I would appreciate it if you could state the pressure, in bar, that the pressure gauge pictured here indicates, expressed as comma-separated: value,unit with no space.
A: 0.1,bar
